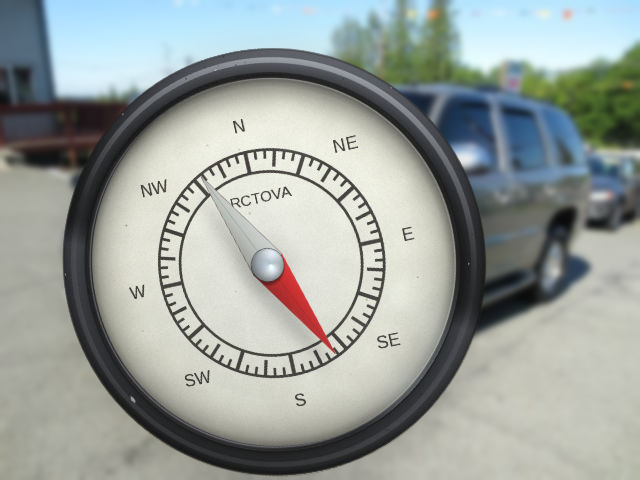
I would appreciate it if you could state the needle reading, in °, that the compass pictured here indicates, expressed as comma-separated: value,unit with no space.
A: 155,°
